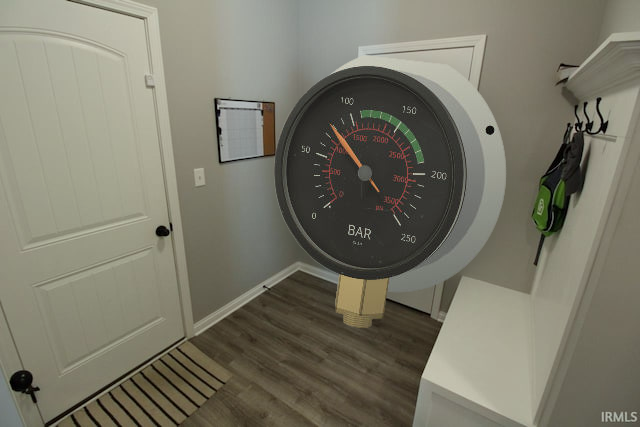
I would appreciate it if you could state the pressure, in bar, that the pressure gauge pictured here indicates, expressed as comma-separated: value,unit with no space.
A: 80,bar
